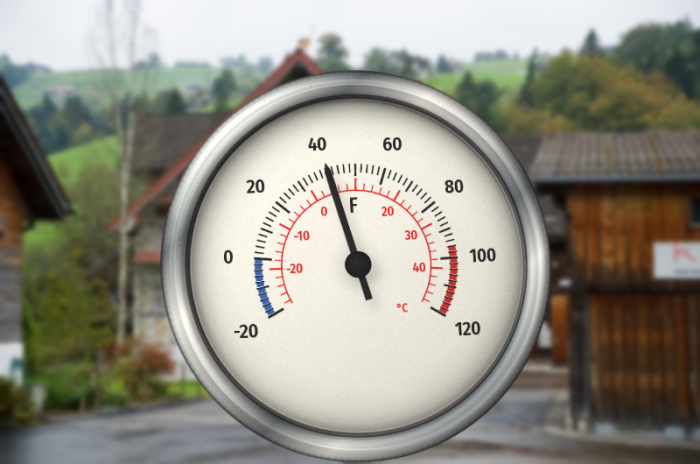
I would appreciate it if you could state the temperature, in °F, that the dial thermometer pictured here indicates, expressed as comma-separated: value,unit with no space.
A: 40,°F
